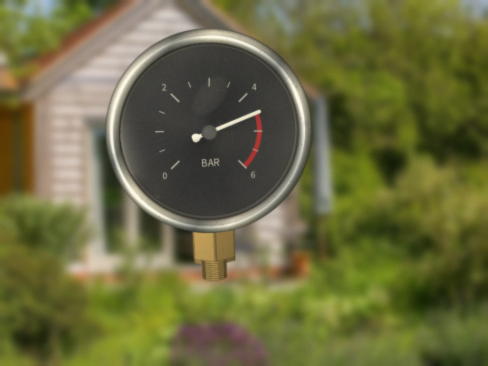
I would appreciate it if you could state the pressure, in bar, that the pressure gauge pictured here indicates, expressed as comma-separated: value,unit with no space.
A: 4.5,bar
